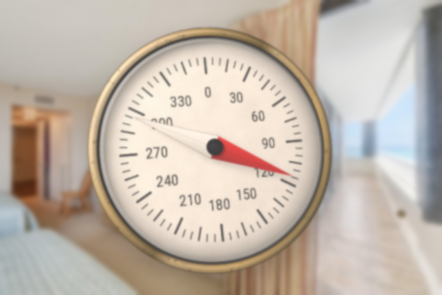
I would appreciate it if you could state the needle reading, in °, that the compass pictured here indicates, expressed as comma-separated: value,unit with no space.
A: 115,°
